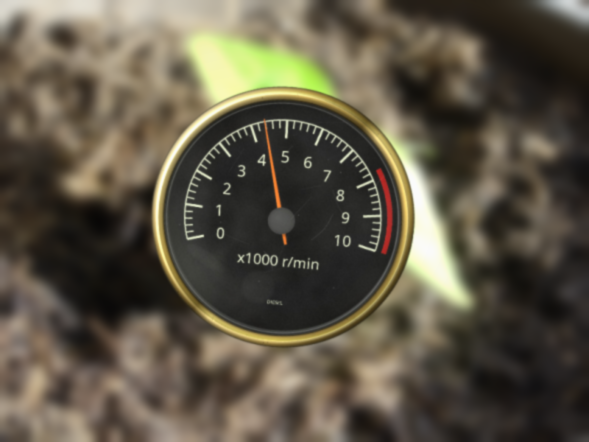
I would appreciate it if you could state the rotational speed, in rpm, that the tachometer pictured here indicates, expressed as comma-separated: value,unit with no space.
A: 4400,rpm
